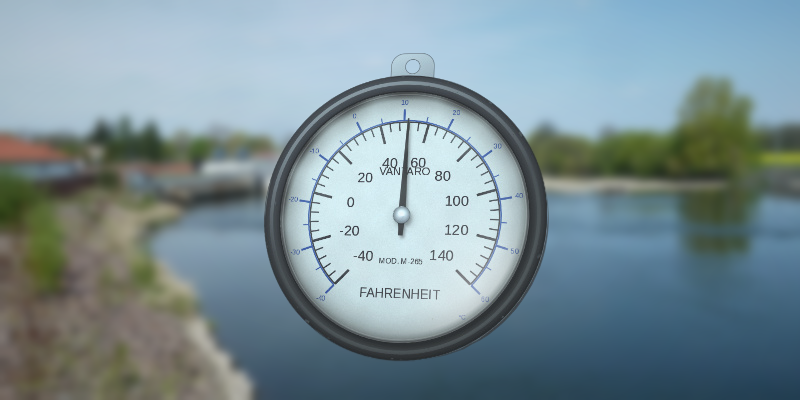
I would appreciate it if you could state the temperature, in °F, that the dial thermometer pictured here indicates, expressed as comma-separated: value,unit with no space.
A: 52,°F
